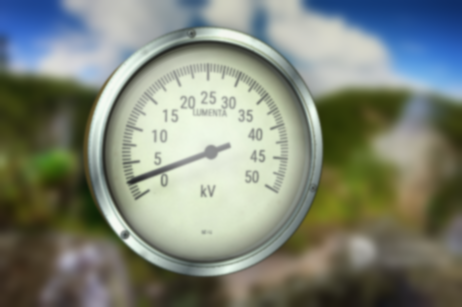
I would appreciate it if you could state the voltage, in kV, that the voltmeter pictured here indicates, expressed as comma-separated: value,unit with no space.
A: 2.5,kV
